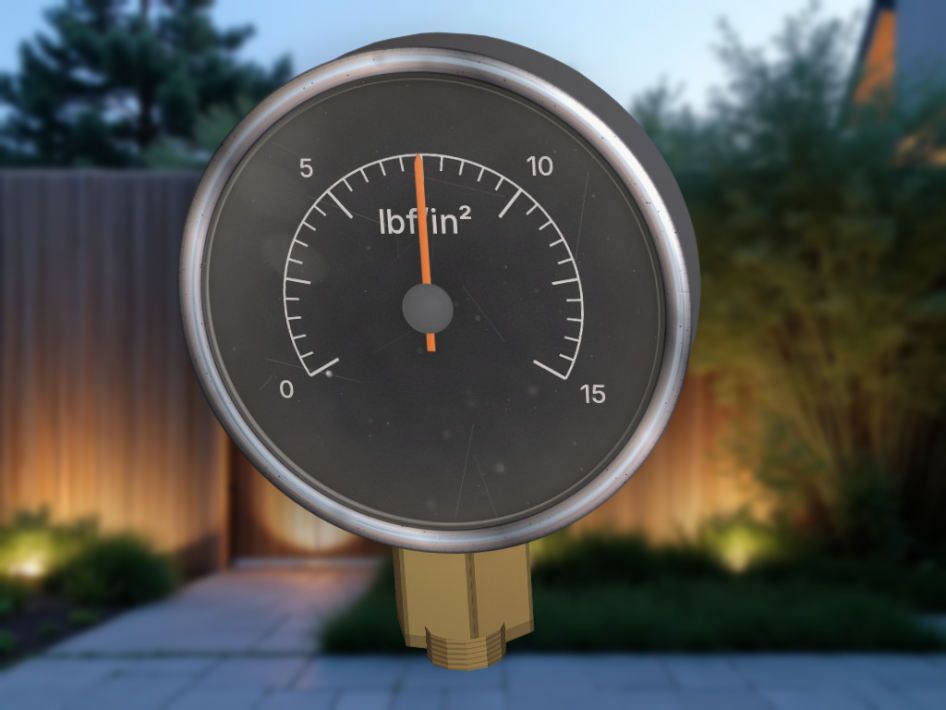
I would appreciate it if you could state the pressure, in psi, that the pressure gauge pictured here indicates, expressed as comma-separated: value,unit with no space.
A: 7.5,psi
